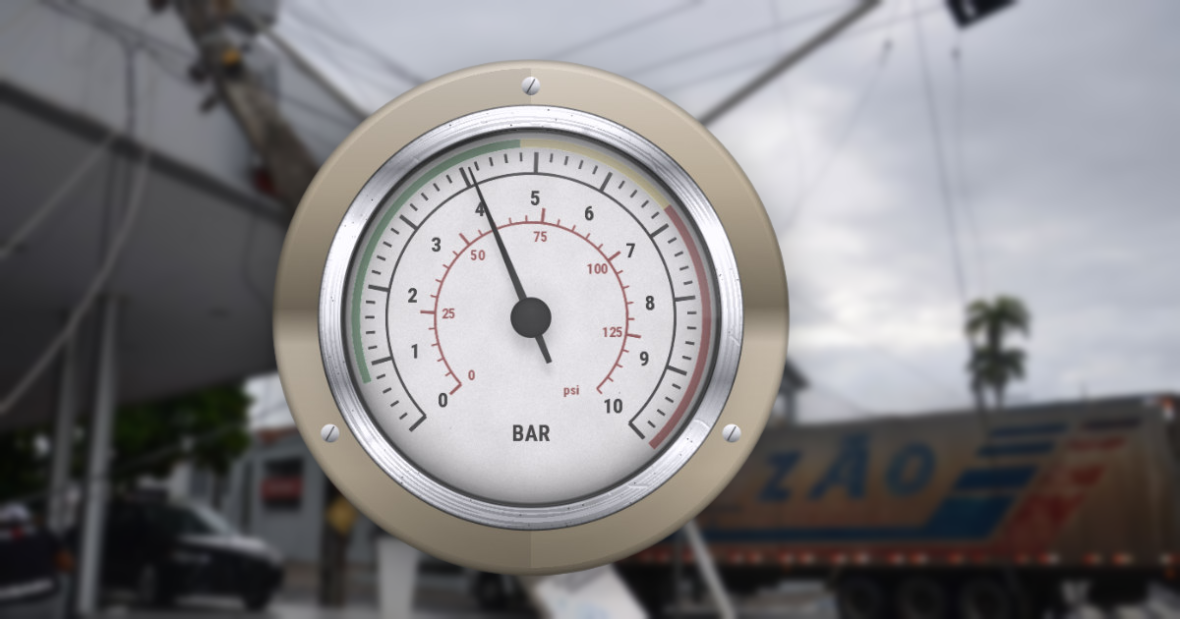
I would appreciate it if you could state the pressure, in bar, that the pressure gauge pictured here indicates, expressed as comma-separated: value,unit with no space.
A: 4.1,bar
